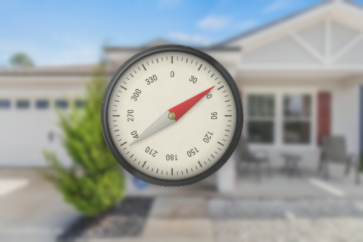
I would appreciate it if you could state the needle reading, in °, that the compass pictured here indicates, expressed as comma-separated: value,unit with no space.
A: 55,°
